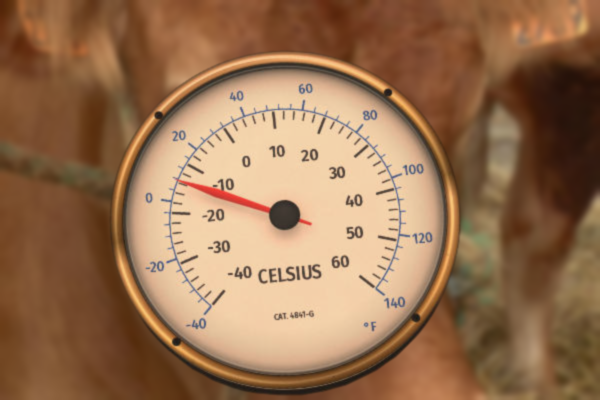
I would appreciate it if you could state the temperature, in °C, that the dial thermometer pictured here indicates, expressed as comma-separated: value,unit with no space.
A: -14,°C
